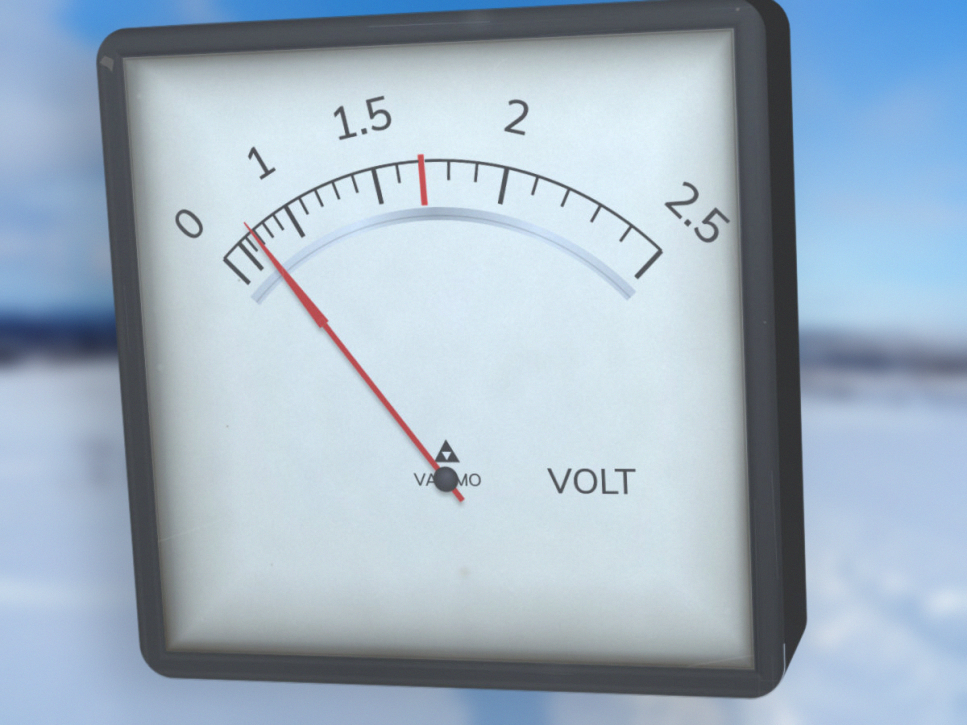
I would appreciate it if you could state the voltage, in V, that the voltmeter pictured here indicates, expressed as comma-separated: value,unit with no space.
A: 0.7,V
